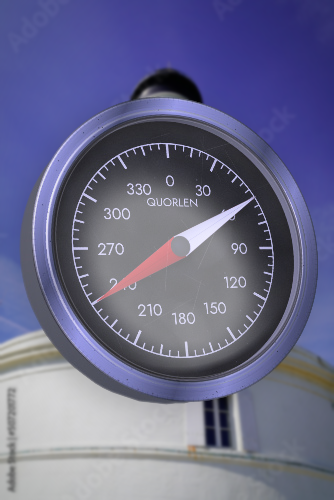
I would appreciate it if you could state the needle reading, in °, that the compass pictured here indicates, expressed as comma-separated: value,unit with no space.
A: 240,°
